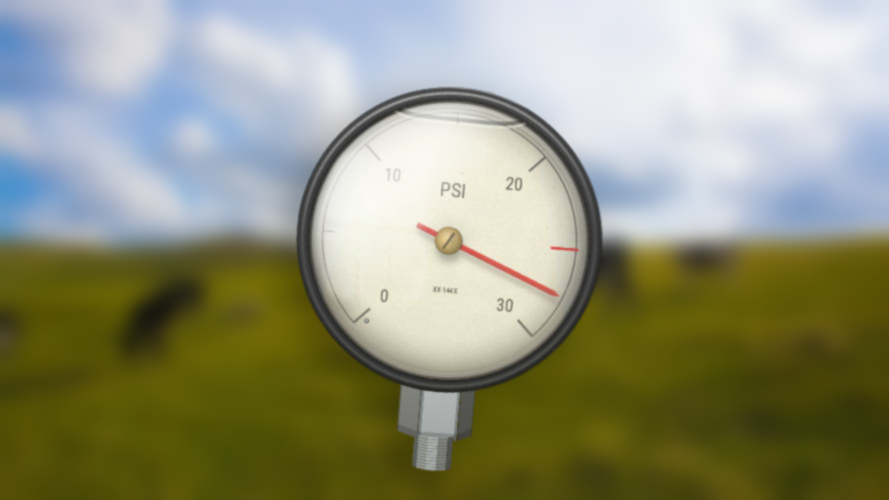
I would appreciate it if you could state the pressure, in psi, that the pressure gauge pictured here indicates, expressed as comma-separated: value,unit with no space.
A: 27.5,psi
